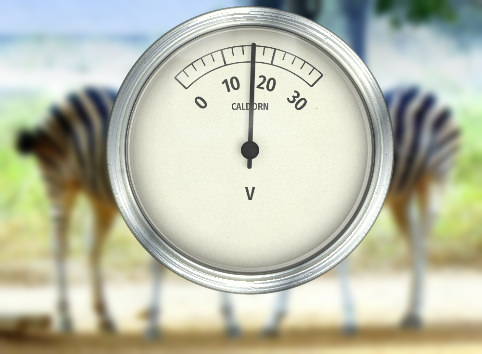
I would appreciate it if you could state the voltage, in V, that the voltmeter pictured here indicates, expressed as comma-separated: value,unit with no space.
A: 16,V
